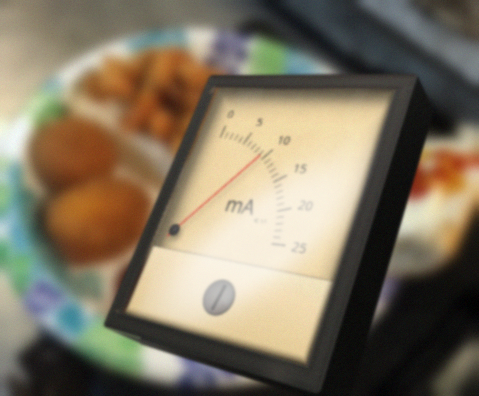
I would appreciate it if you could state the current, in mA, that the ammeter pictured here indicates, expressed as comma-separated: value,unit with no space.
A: 10,mA
